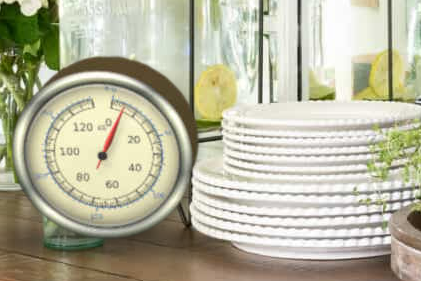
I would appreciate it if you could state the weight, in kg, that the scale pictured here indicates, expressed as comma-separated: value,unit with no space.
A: 5,kg
